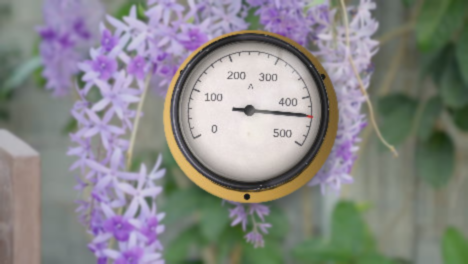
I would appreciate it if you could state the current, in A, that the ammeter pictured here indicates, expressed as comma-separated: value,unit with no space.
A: 440,A
